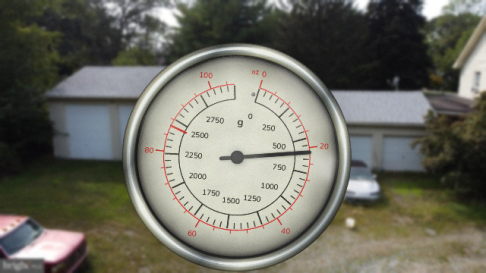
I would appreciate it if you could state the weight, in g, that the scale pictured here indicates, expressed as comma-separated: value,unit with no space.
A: 600,g
